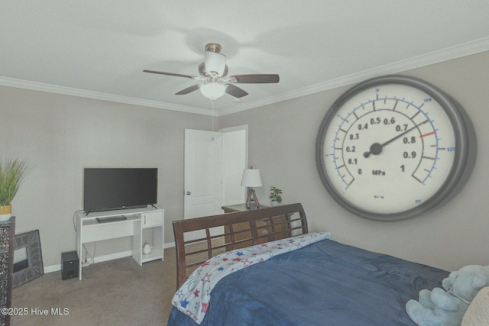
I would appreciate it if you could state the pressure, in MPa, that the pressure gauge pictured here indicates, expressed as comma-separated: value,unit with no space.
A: 0.75,MPa
